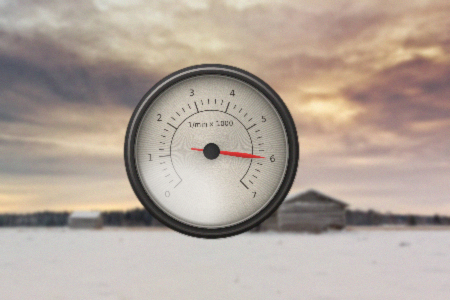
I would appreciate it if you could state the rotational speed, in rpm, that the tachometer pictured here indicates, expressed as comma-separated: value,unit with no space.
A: 6000,rpm
